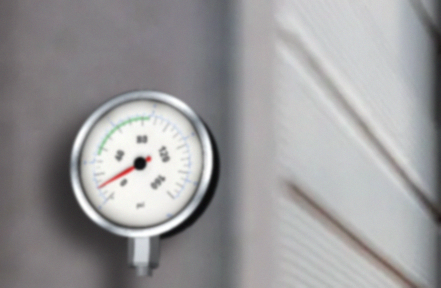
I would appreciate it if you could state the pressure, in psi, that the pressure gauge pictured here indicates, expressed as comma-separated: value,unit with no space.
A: 10,psi
